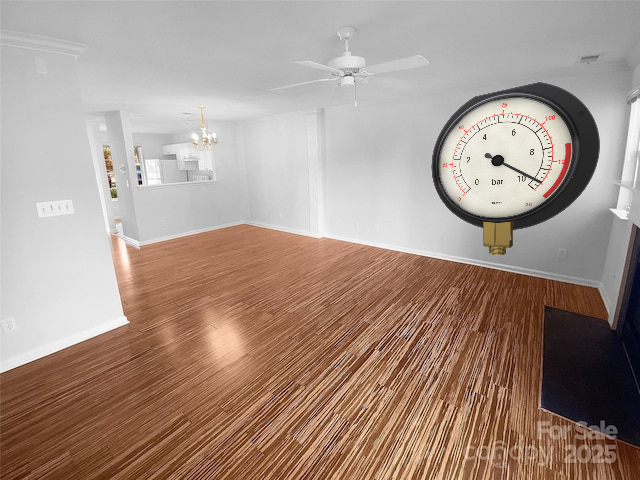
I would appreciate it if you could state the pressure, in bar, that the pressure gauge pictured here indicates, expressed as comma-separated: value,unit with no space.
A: 9.6,bar
